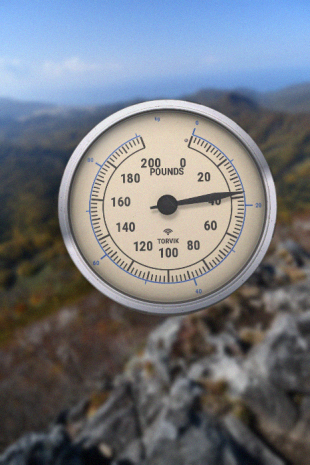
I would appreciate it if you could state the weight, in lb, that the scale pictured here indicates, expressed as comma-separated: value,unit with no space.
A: 38,lb
